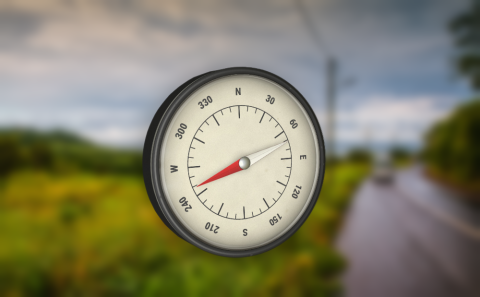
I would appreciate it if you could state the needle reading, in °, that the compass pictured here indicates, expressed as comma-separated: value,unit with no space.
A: 250,°
